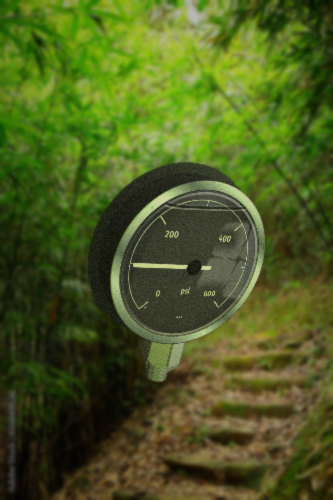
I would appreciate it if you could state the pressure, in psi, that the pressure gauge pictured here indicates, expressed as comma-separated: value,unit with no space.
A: 100,psi
